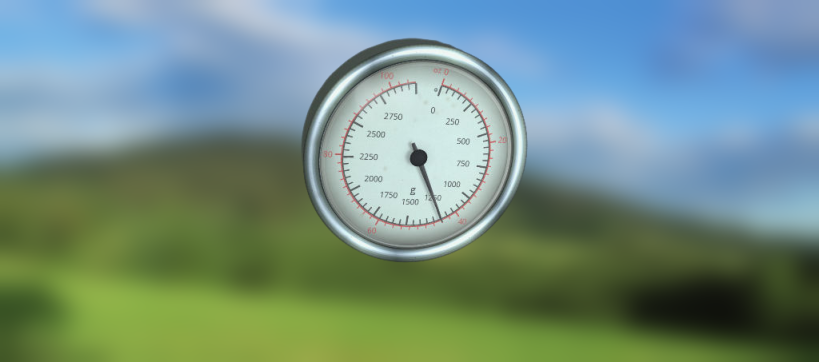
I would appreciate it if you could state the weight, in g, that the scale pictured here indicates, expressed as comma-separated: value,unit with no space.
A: 1250,g
